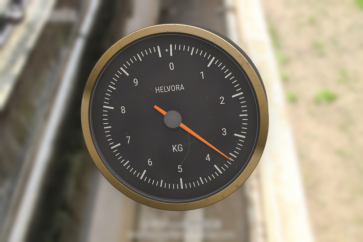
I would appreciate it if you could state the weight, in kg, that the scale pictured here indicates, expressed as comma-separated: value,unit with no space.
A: 3.6,kg
